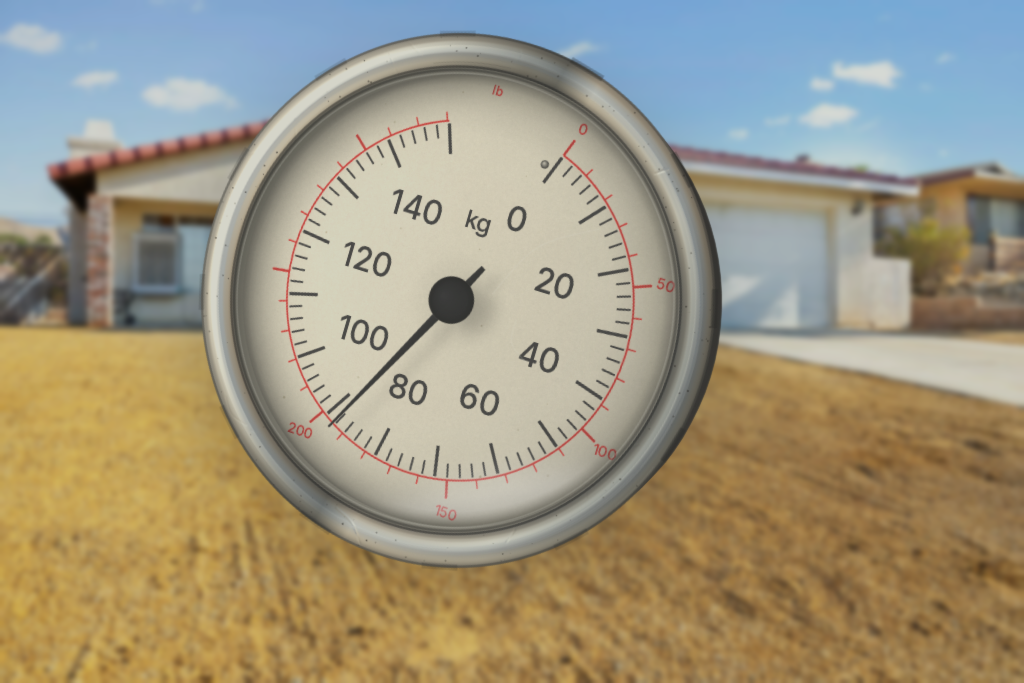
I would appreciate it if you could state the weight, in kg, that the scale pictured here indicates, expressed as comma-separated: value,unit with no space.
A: 88,kg
